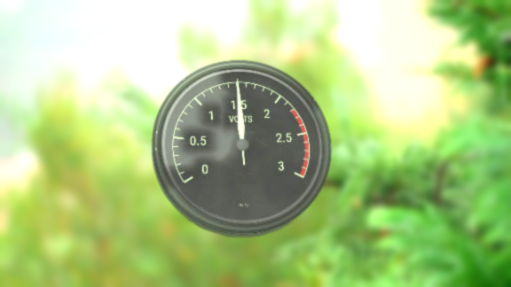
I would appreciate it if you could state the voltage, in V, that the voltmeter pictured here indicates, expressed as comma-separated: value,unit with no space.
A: 1.5,V
